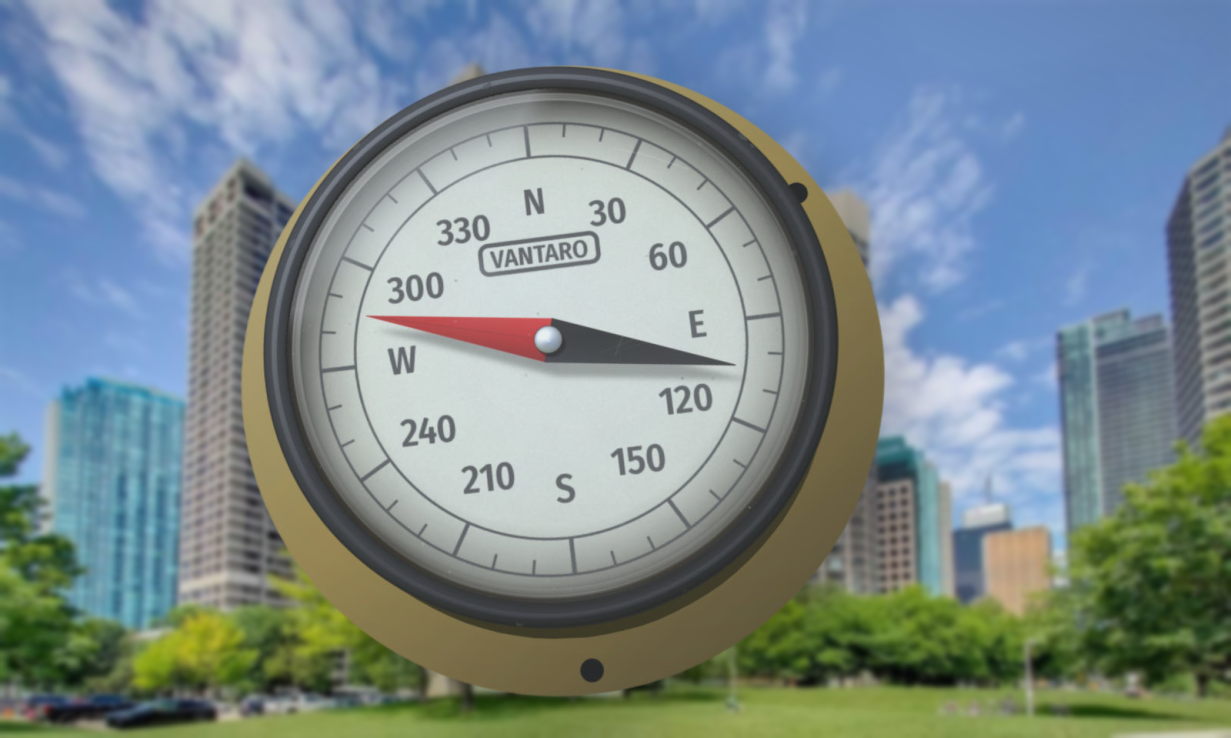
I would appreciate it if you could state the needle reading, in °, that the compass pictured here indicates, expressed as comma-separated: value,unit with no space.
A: 285,°
